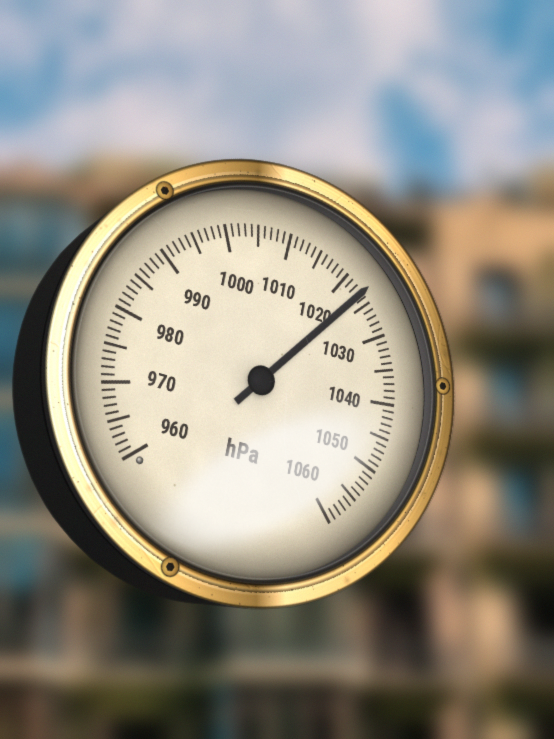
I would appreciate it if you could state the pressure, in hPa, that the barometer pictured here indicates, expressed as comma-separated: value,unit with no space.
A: 1023,hPa
